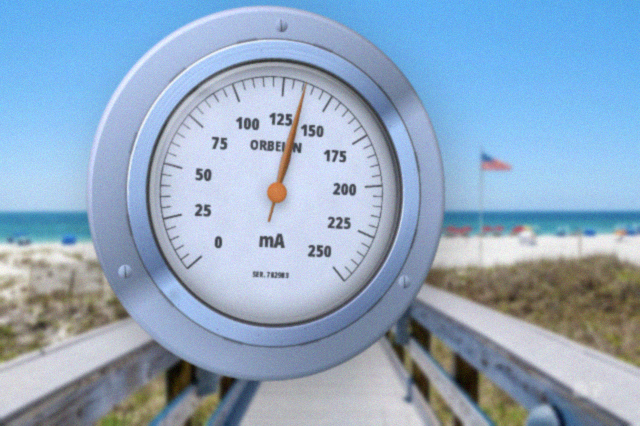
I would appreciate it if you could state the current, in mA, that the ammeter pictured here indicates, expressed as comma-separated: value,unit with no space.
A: 135,mA
